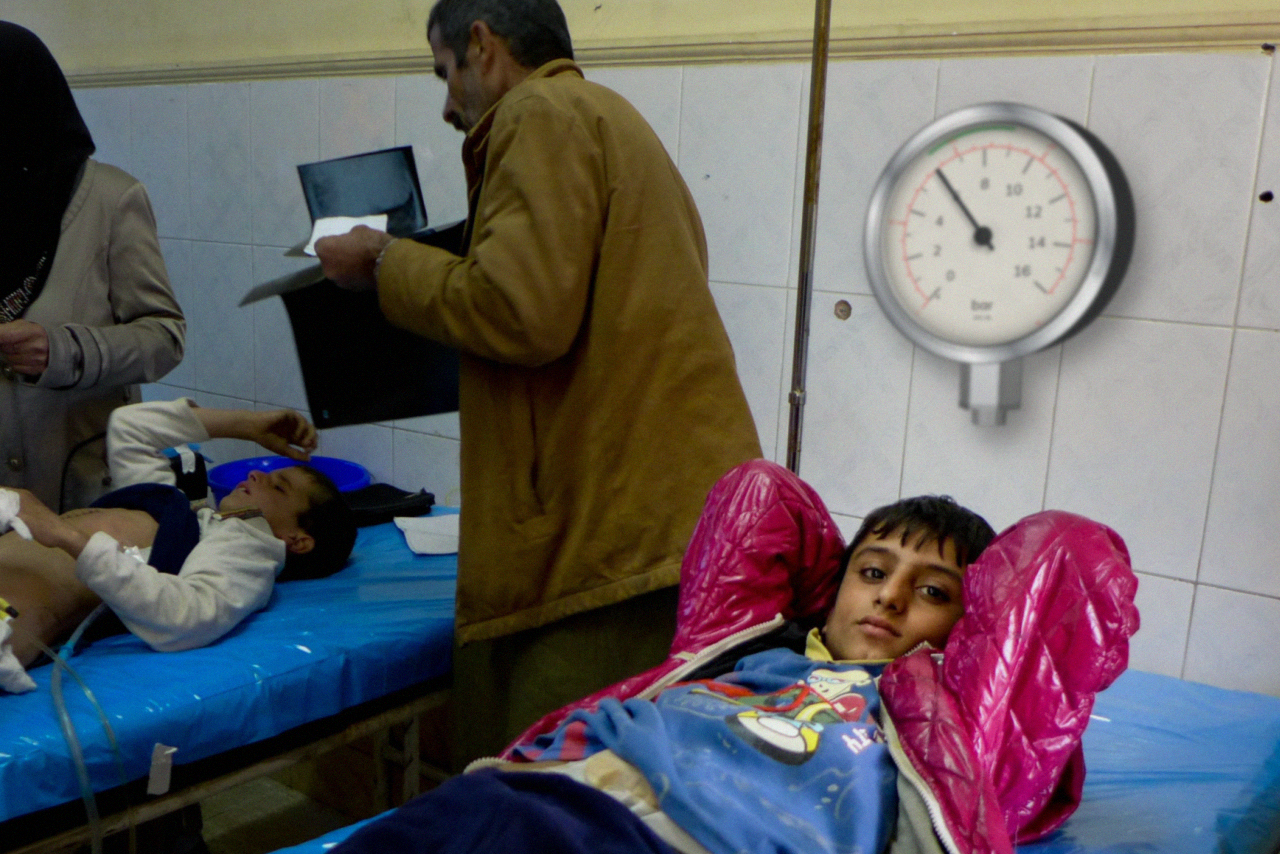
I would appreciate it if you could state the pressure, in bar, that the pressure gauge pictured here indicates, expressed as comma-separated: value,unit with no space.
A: 6,bar
